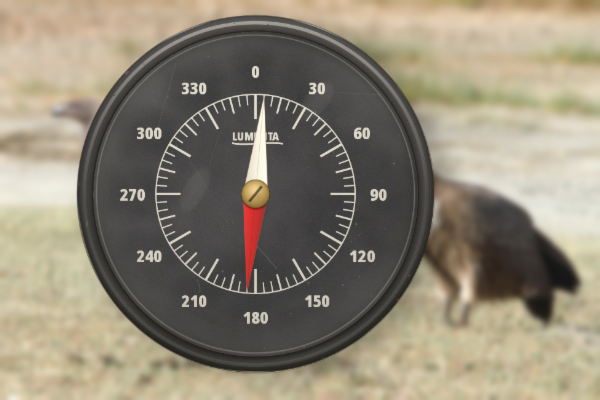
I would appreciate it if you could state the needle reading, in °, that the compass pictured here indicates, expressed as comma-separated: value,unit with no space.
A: 185,°
